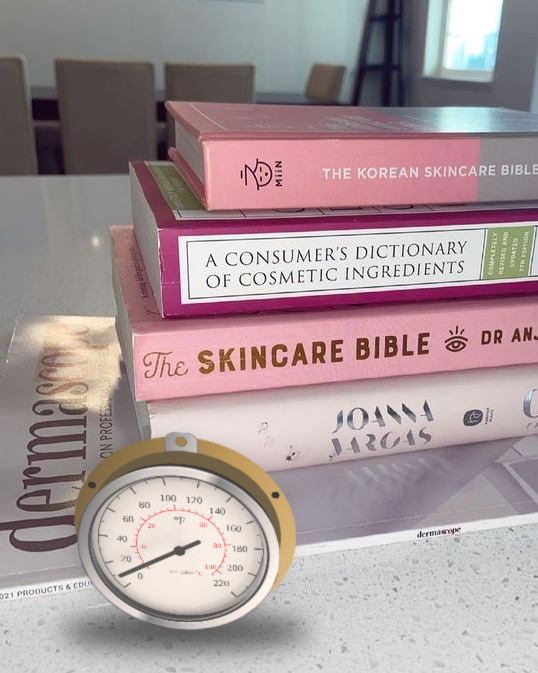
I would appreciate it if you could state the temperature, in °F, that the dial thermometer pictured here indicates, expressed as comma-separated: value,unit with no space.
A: 10,°F
